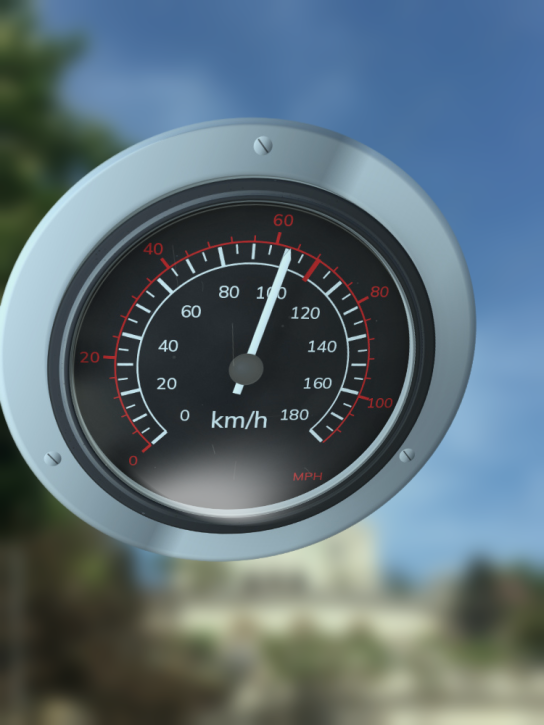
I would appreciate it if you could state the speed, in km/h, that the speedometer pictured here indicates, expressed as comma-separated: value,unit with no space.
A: 100,km/h
